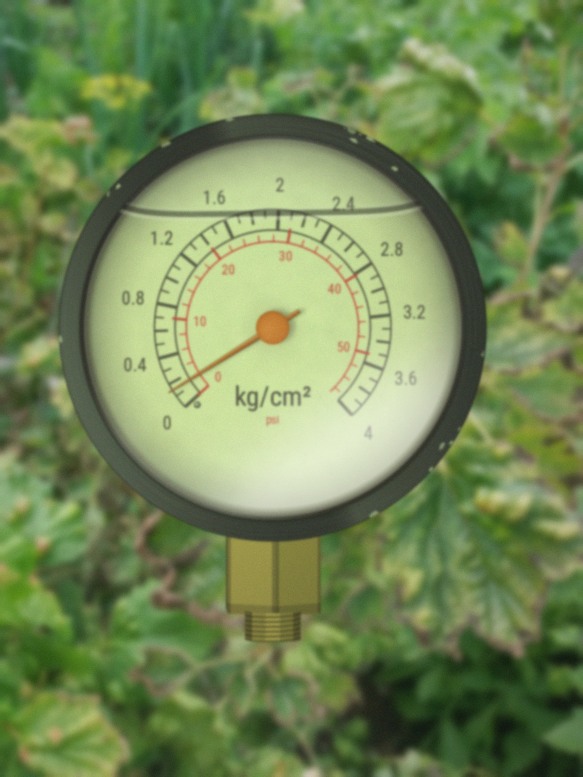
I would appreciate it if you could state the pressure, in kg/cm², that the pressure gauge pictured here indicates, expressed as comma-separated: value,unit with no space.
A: 0.15,kg/cm²
